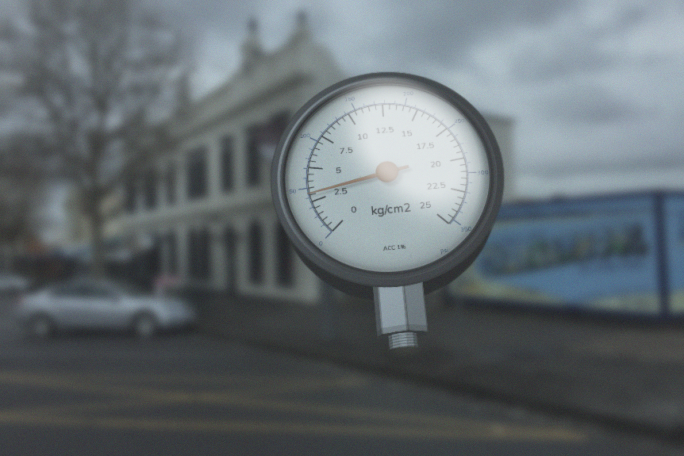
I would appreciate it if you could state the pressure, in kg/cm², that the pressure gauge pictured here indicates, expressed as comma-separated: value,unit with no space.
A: 3,kg/cm²
